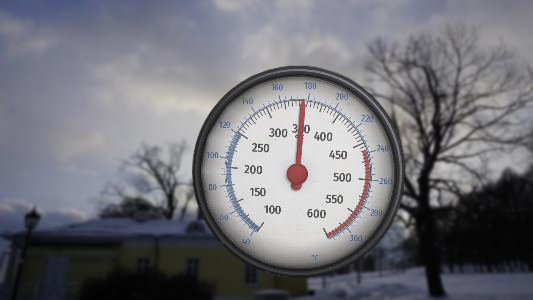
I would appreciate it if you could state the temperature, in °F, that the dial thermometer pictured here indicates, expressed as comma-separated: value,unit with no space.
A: 350,°F
